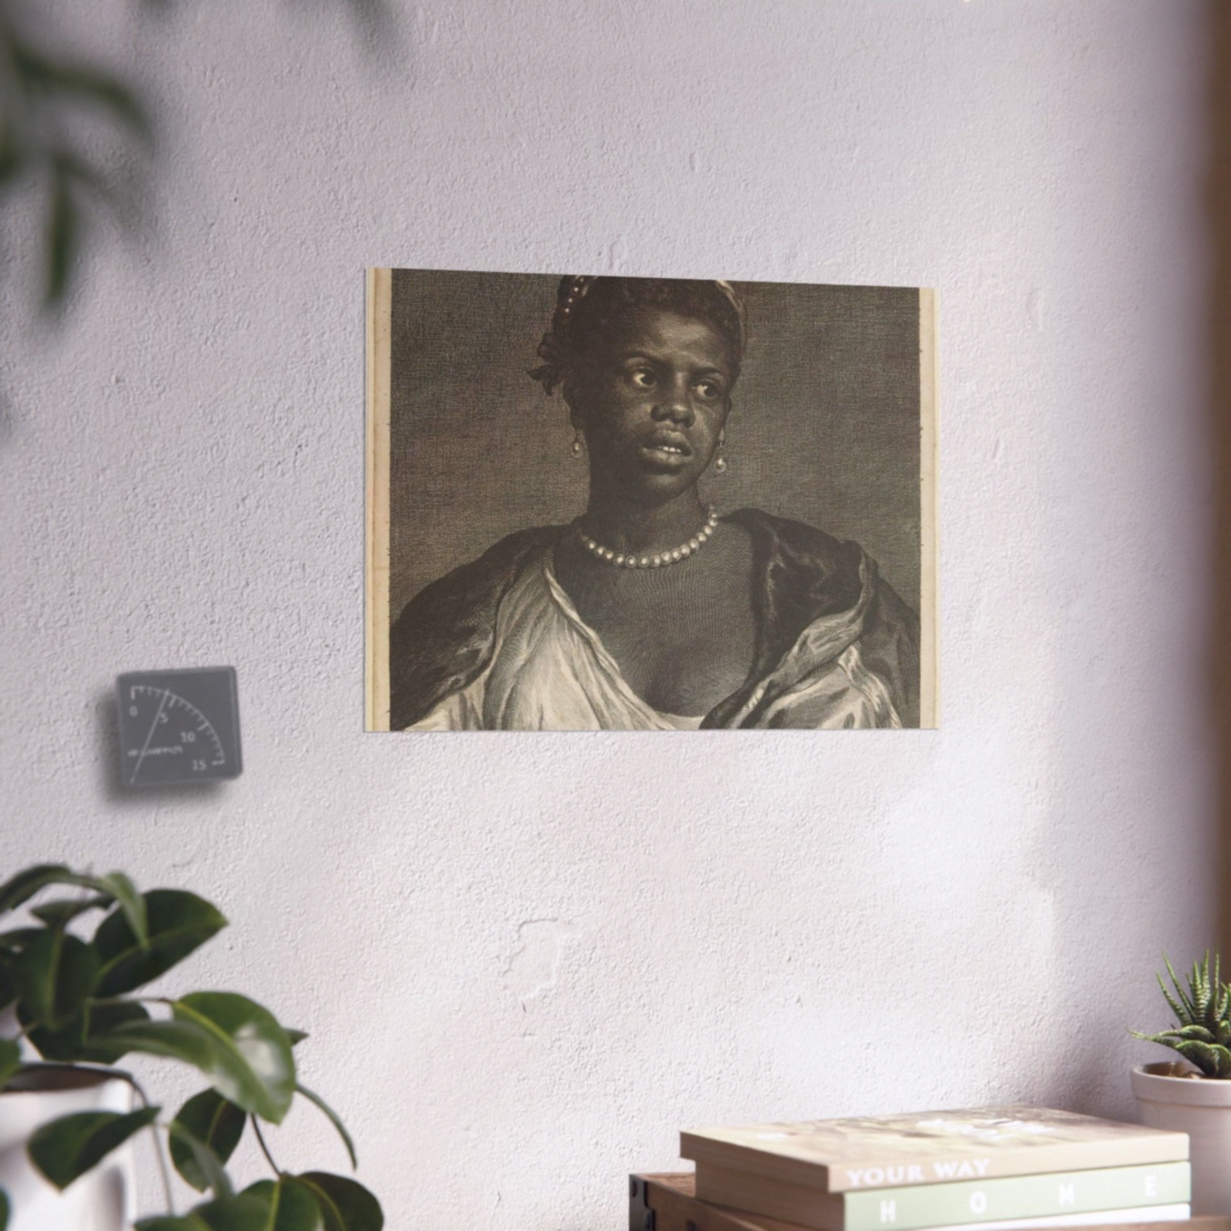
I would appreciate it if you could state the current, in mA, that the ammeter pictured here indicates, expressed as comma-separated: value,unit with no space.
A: 4,mA
